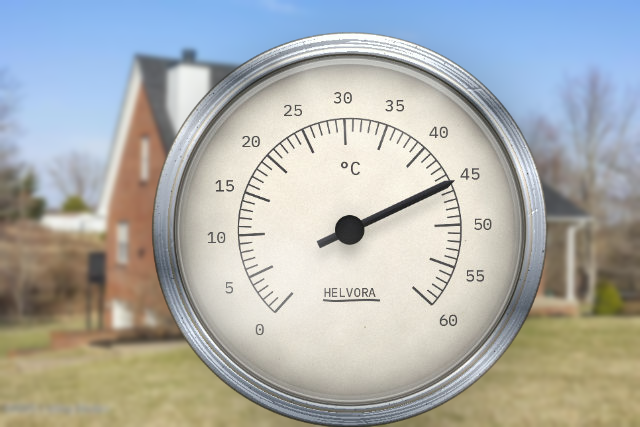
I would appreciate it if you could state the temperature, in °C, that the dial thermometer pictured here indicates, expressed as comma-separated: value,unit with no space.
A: 45,°C
